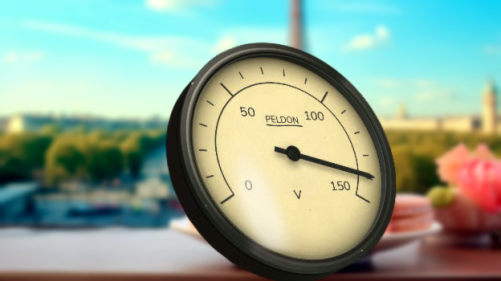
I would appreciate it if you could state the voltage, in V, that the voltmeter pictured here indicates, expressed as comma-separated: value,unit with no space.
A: 140,V
